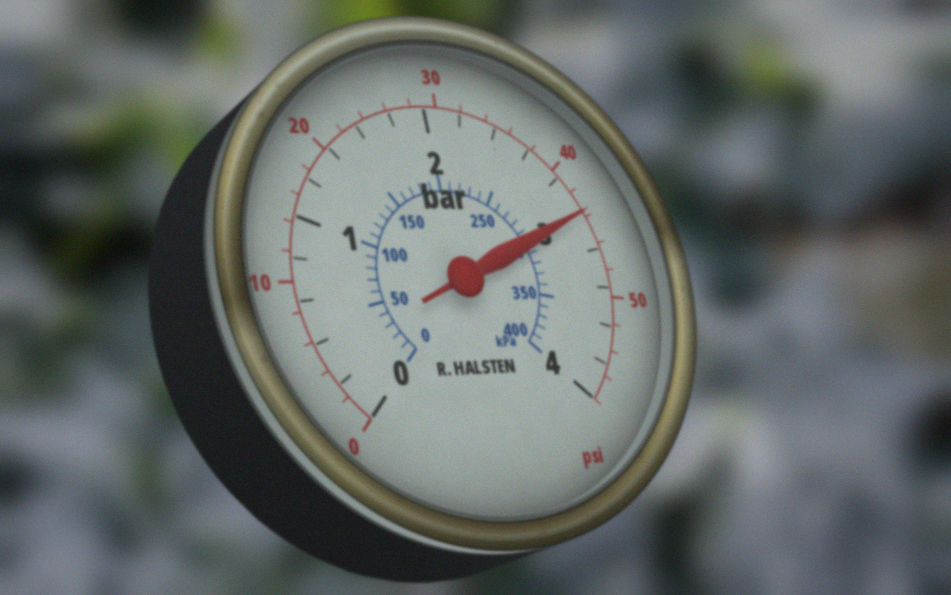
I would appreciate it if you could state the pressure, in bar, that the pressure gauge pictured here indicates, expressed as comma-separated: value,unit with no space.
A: 3,bar
